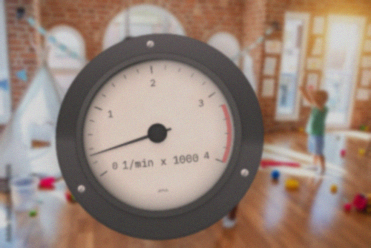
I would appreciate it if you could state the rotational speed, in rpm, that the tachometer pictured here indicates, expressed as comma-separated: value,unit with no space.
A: 300,rpm
